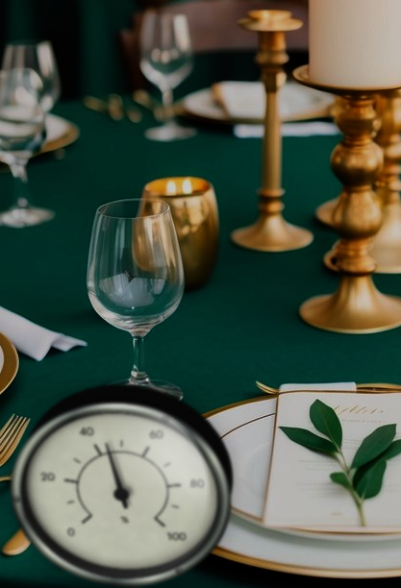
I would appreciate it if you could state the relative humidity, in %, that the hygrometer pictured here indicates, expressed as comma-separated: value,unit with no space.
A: 45,%
